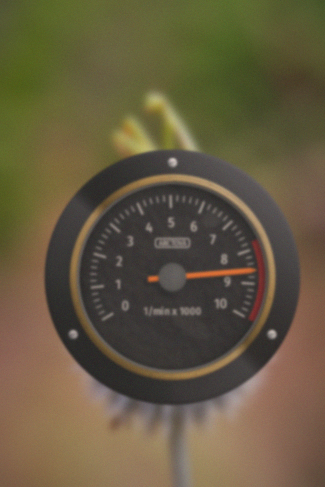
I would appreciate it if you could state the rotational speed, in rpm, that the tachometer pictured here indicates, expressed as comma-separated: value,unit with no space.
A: 8600,rpm
